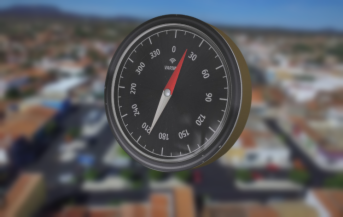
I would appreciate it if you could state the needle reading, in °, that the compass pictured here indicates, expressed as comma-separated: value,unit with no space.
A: 20,°
